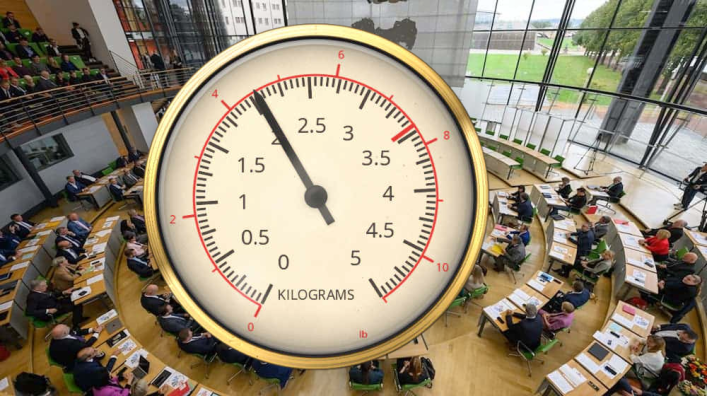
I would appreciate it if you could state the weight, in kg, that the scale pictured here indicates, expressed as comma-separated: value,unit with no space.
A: 2.05,kg
